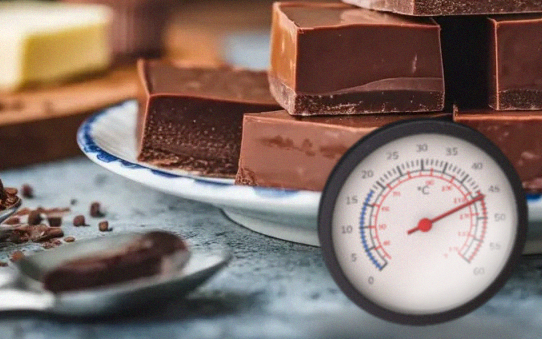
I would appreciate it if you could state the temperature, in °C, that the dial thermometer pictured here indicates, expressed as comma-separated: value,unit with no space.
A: 45,°C
